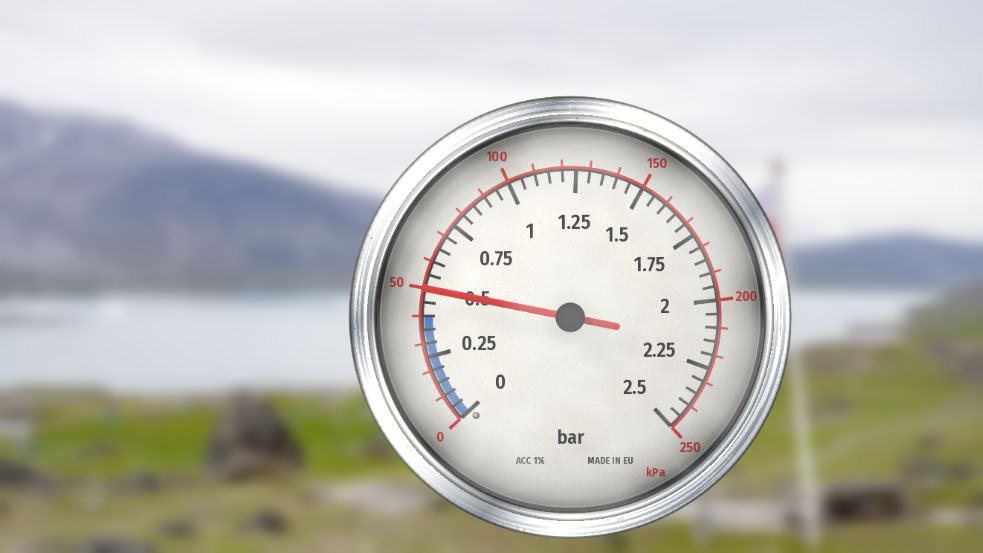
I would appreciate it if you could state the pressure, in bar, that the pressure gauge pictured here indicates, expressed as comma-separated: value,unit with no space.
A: 0.5,bar
